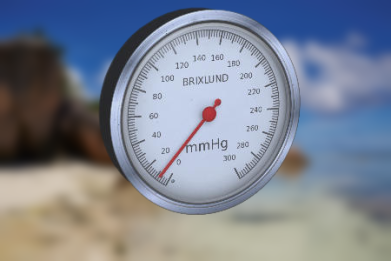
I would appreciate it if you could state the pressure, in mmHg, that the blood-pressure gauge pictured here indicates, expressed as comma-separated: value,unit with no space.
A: 10,mmHg
